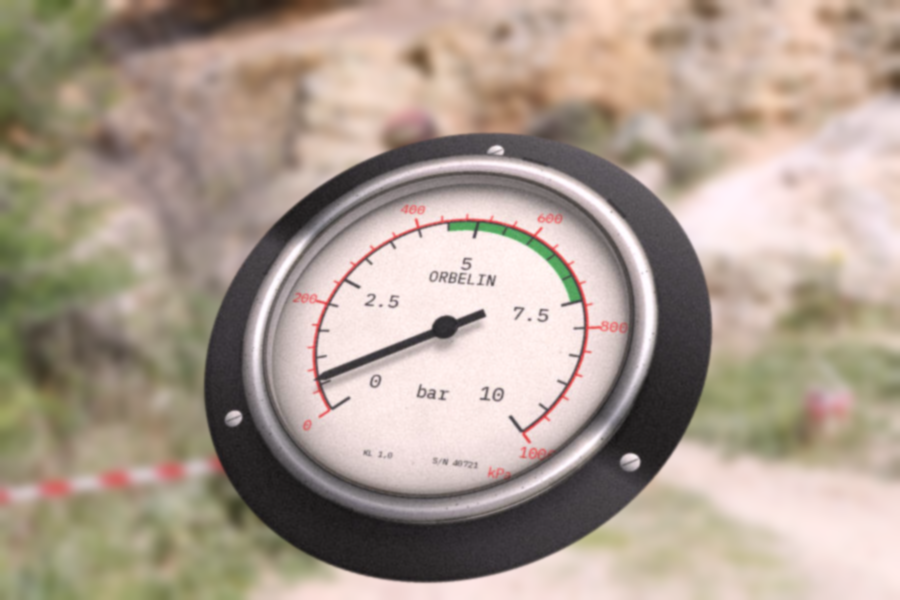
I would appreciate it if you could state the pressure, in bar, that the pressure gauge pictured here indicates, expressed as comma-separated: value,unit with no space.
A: 0.5,bar
